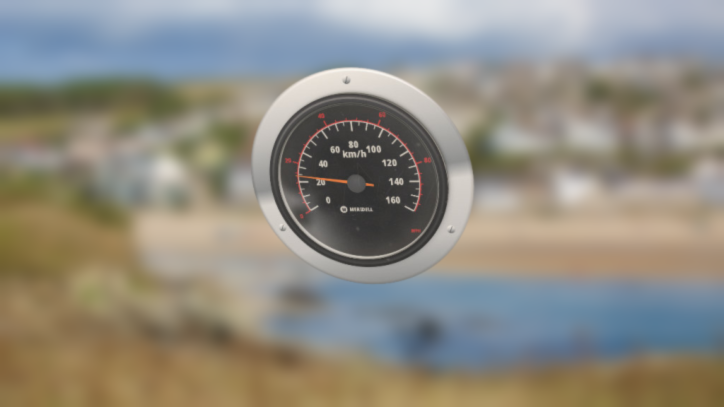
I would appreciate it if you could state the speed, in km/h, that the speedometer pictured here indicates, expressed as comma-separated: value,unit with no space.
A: 25,km/h
